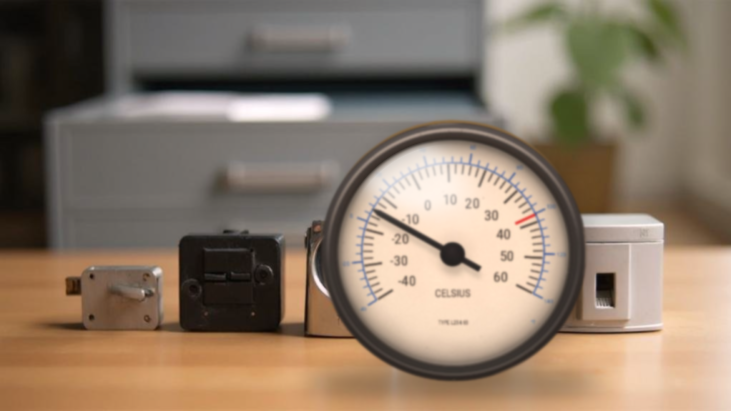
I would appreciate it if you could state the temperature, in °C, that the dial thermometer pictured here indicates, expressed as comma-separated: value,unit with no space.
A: -14,°C
